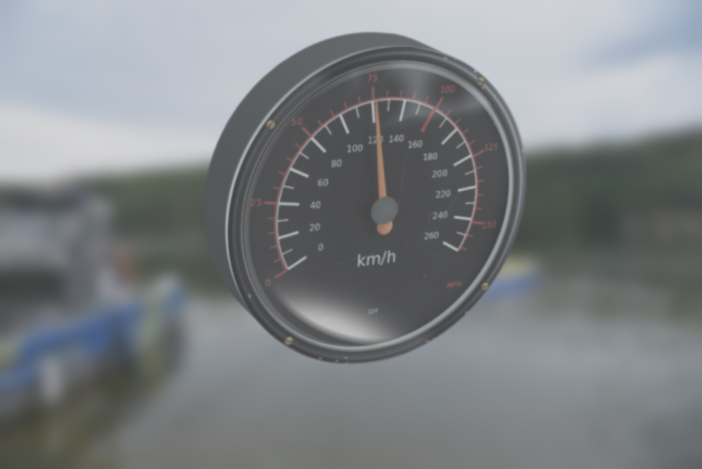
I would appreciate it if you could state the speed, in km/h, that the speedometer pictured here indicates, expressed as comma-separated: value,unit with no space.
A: 120,km/h
